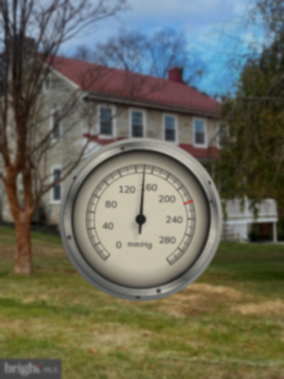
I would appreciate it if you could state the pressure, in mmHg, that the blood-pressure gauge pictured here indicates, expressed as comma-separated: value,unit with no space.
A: 150,mmHg
